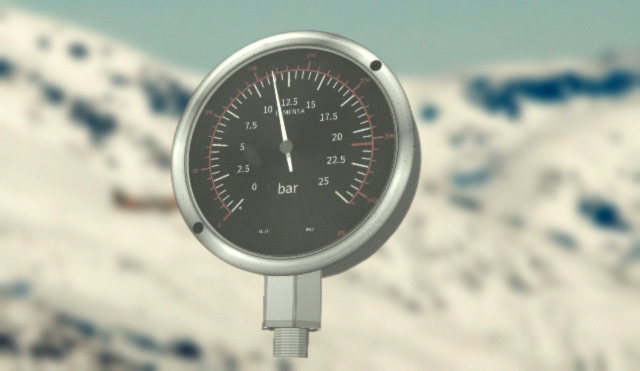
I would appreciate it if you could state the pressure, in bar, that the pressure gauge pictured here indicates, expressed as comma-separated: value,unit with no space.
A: 11.5,bar
